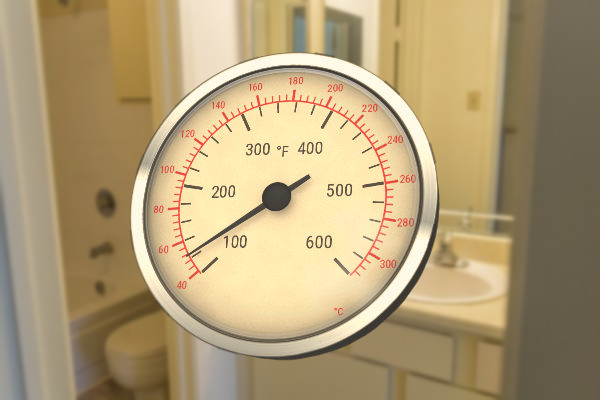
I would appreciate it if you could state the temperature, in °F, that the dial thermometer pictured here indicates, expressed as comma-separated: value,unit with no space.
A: 120,°F
